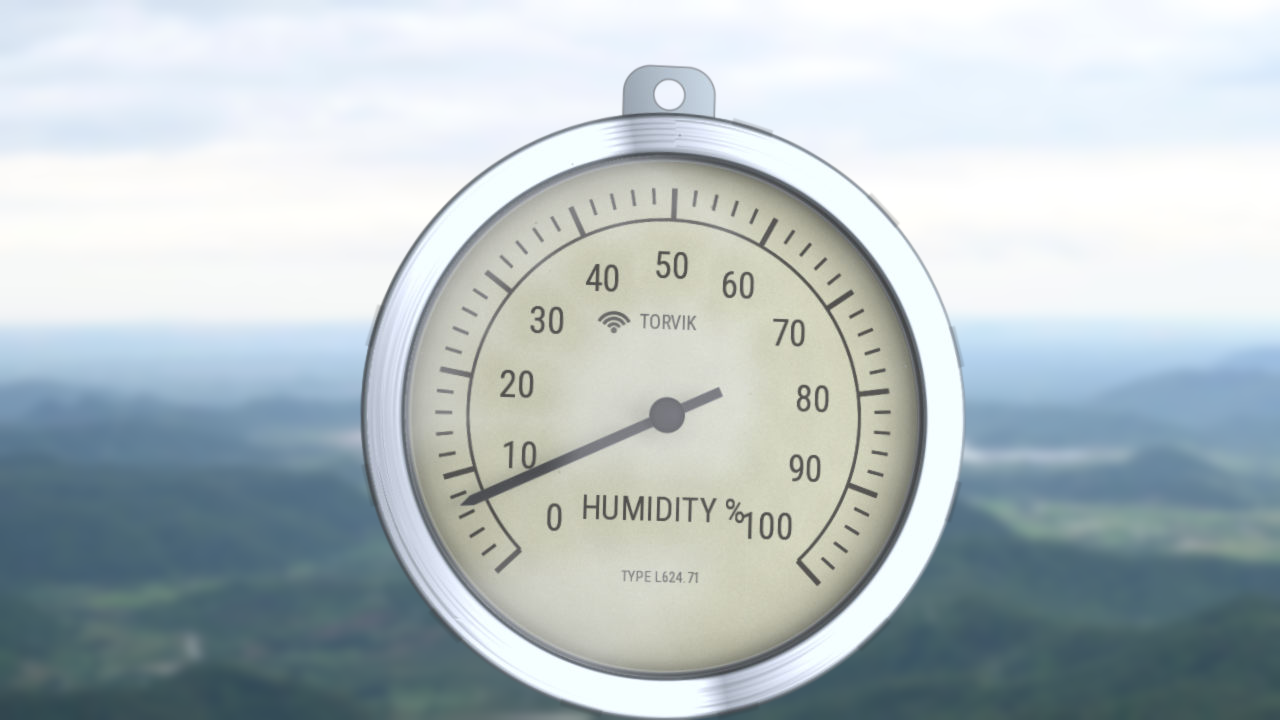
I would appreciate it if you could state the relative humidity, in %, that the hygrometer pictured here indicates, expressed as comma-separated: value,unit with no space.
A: 7,%
